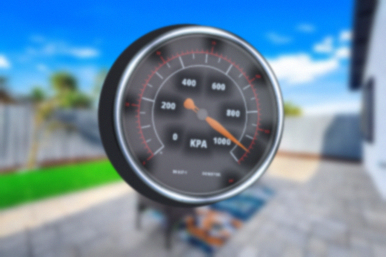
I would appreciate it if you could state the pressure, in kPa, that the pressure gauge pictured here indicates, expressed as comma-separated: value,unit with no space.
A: 950,kPa
